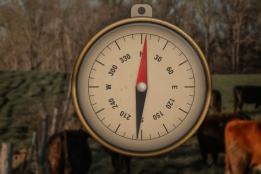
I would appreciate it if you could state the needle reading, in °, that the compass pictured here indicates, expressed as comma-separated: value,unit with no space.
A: 5,°
